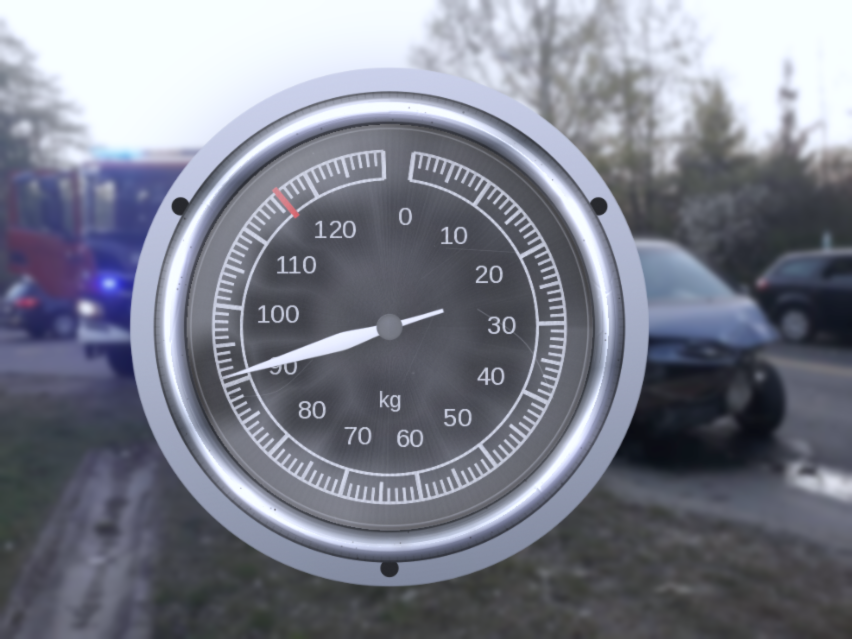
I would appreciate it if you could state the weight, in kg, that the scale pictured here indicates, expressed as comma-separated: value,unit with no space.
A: 91,kg
